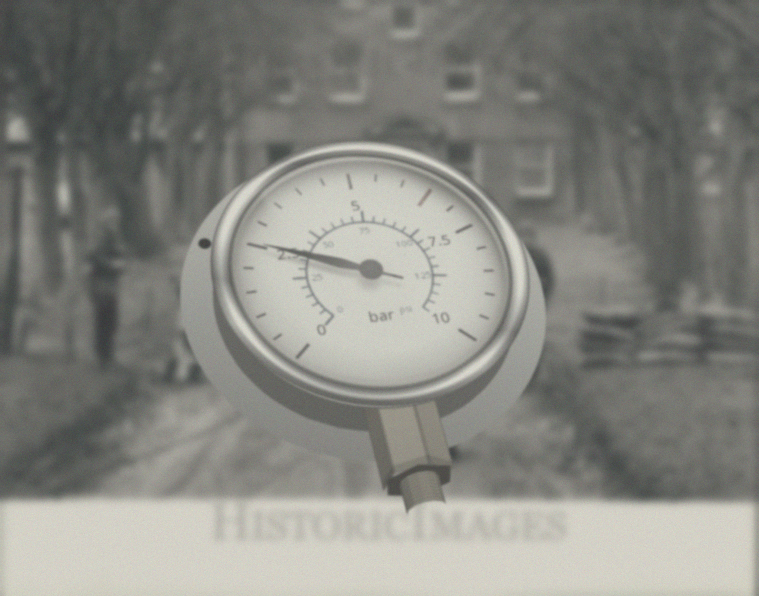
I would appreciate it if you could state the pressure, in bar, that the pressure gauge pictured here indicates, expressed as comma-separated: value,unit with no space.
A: 2.5,bar
